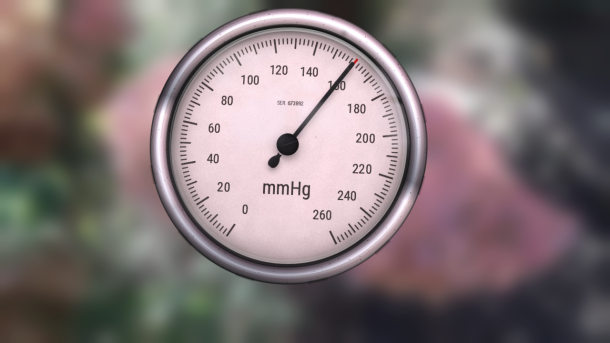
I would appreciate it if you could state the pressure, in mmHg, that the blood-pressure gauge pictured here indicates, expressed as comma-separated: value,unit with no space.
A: 160,mmHg
